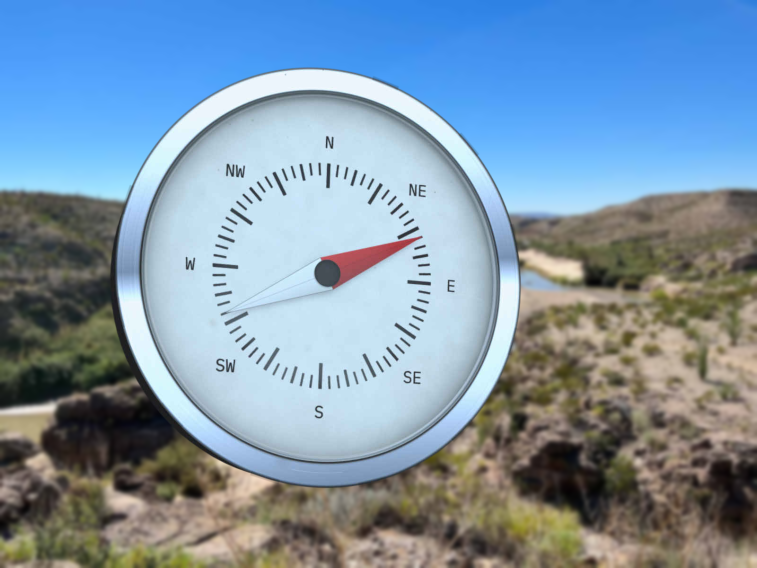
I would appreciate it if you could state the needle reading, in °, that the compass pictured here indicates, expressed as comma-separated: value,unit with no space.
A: 65,°
